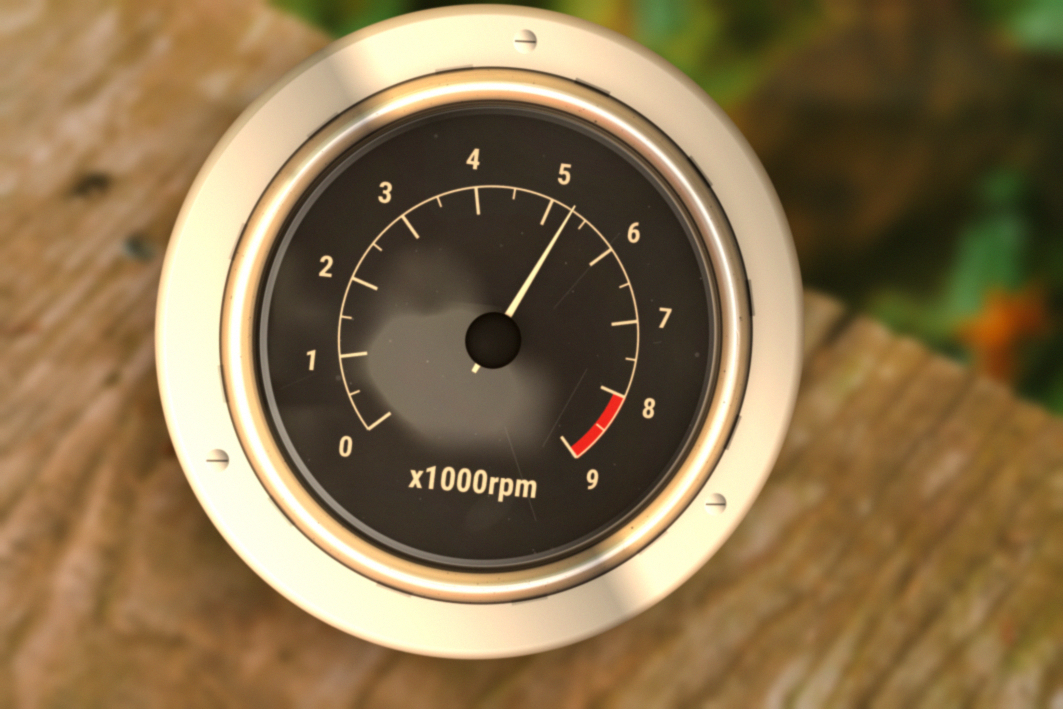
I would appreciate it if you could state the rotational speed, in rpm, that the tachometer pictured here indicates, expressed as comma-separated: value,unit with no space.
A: 5250,rpm
